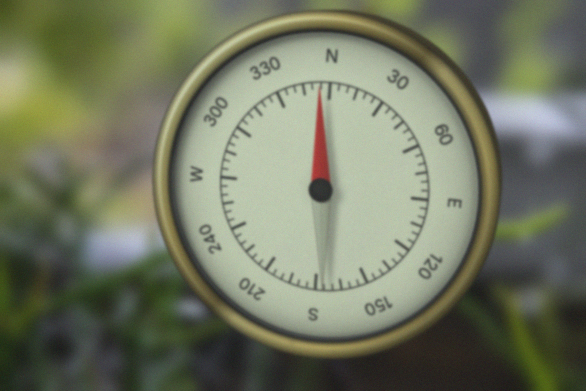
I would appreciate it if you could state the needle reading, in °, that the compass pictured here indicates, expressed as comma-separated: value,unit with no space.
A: 355,°
